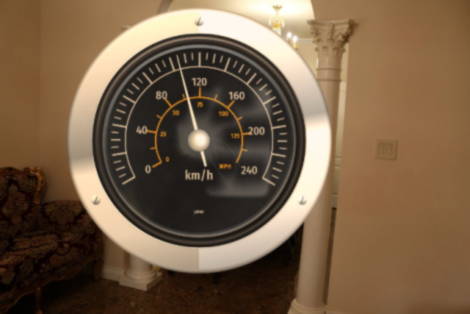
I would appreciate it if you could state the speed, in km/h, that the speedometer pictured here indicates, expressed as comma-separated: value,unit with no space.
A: 105,km/h
